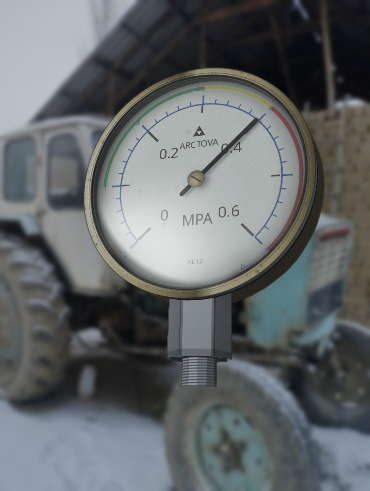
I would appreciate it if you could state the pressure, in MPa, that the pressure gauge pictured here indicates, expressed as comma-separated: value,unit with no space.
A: 0.4,MPa
